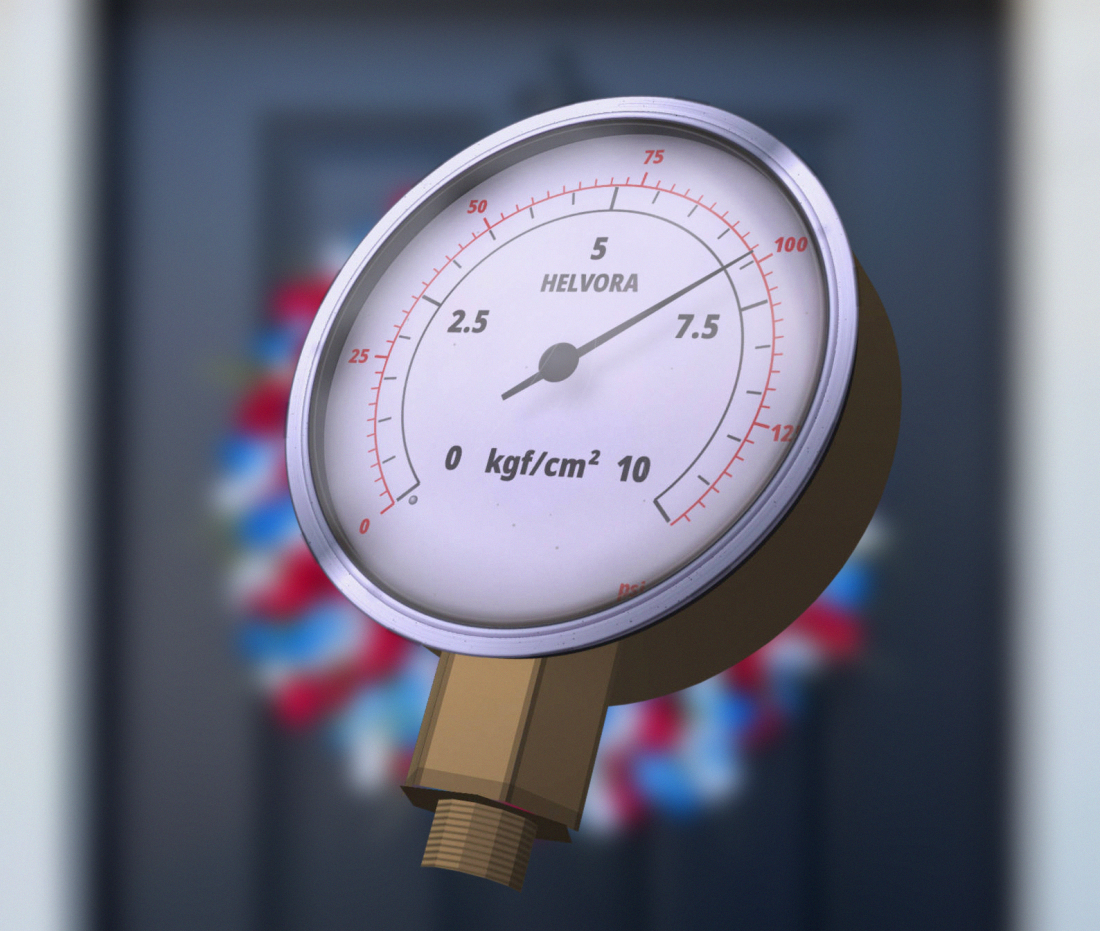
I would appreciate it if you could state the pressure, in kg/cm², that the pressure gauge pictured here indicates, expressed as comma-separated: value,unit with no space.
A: 7,kg/cm²
